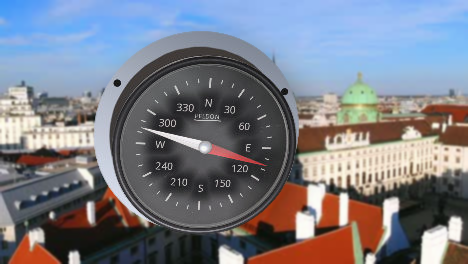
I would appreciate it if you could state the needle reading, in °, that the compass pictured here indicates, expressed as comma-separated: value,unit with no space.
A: 105,°
